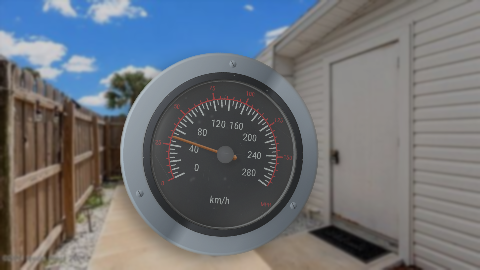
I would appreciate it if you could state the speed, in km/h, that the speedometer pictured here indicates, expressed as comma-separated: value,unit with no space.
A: 50,km/h
